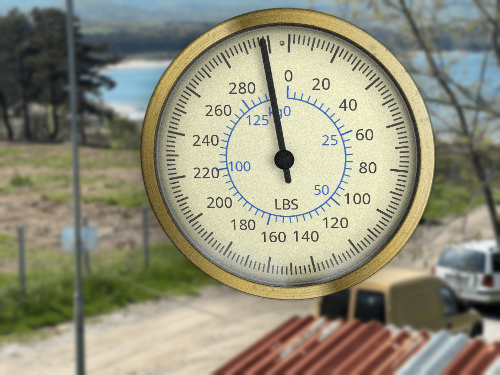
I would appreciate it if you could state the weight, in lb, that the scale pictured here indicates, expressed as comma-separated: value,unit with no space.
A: 298,lb
